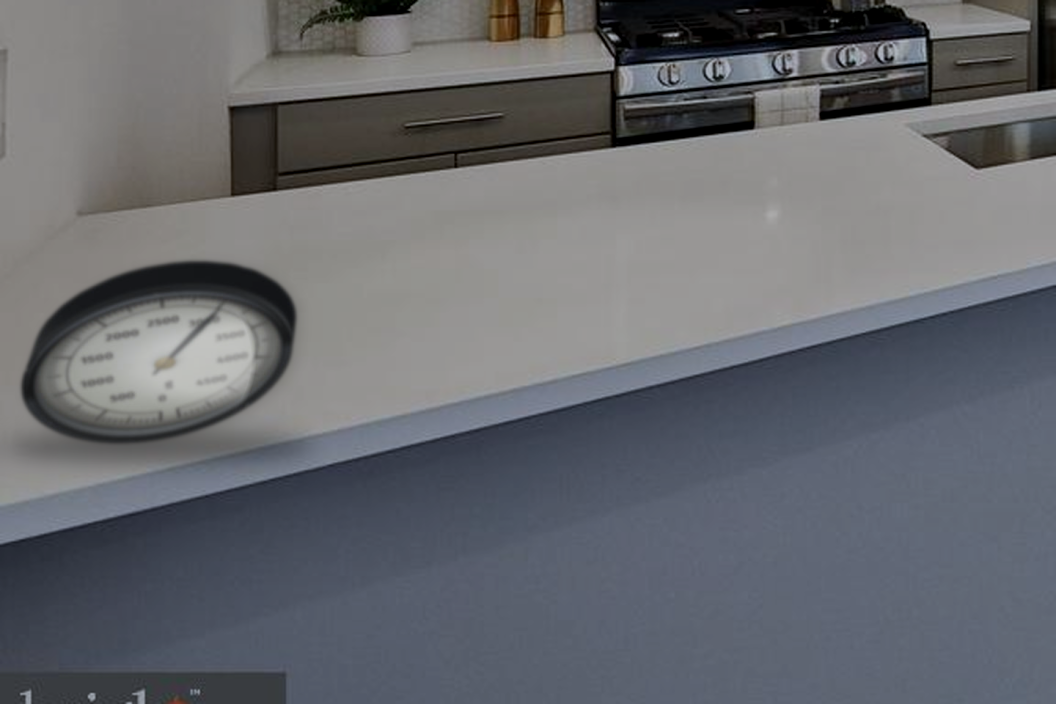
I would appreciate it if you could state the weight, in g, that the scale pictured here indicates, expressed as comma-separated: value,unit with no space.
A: 3000,g
